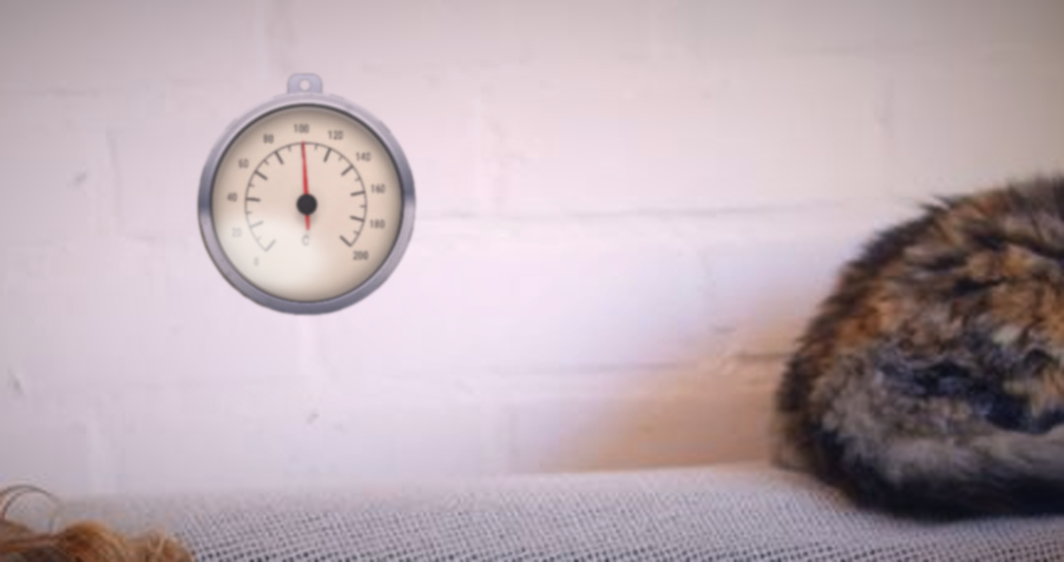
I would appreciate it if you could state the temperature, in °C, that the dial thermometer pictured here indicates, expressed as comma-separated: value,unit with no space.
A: 100,°C
